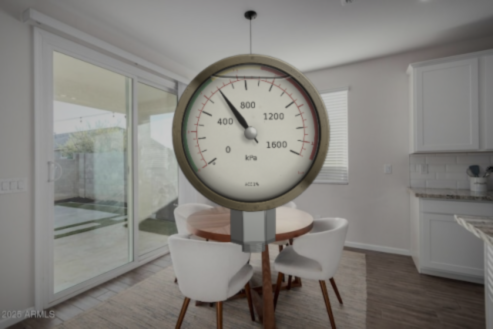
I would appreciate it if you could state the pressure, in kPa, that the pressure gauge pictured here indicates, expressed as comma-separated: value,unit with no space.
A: 600,kPa
